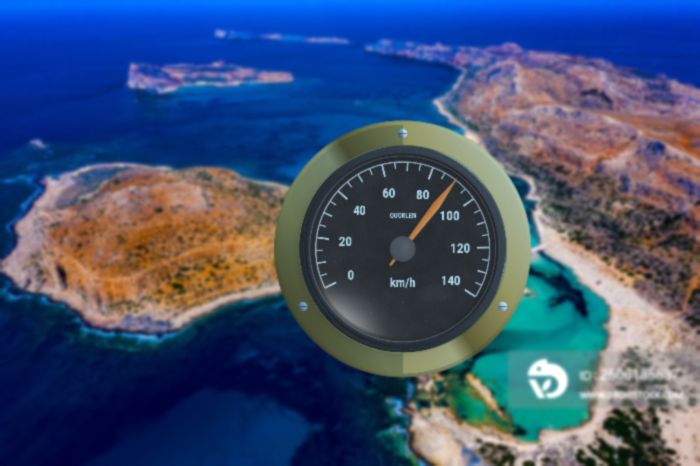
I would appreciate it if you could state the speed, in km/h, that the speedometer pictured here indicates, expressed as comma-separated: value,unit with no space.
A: 90,km/h
